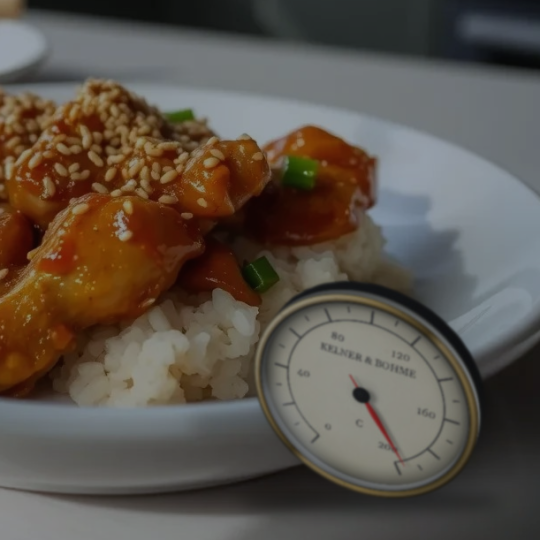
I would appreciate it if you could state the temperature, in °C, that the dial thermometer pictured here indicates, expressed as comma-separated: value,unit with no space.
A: 195,°C
